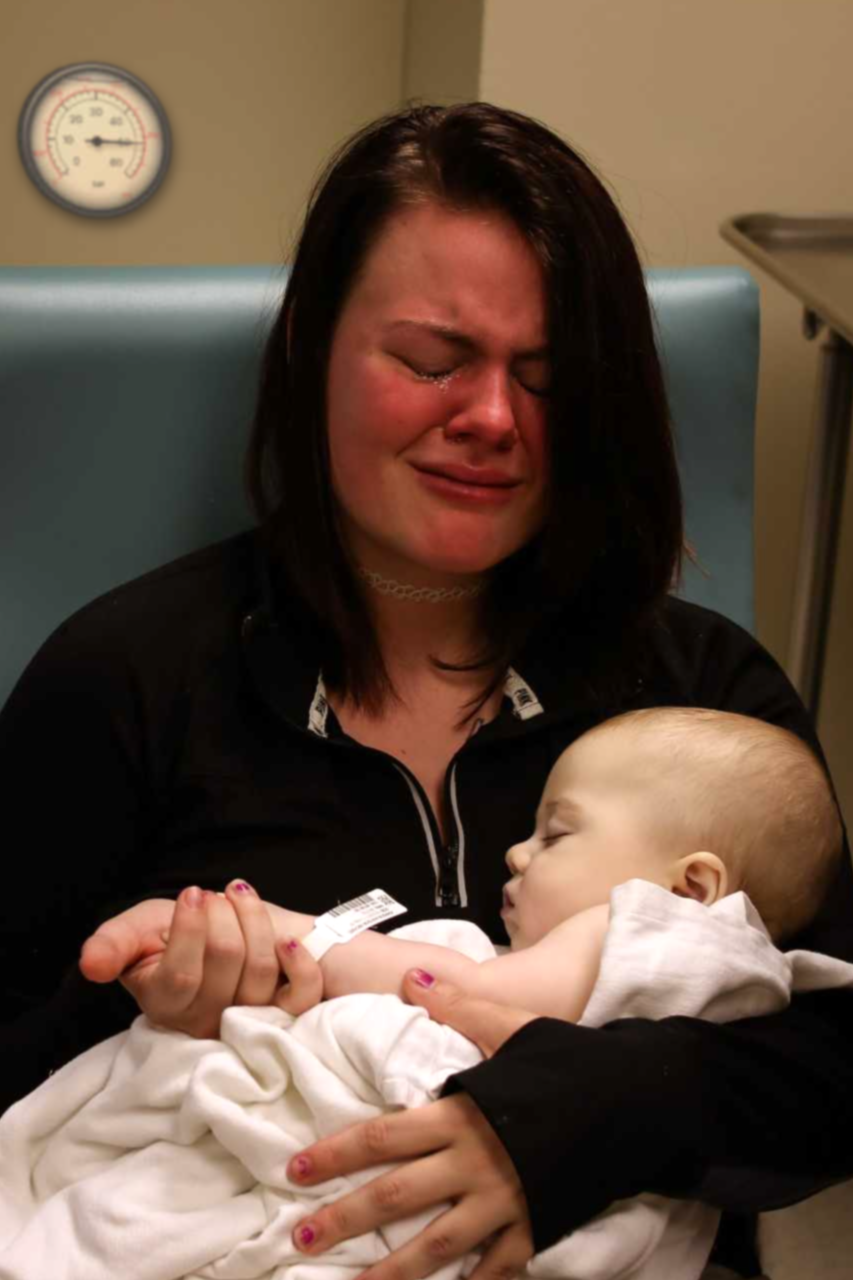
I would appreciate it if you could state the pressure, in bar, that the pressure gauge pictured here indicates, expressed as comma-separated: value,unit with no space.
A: 50,bar
